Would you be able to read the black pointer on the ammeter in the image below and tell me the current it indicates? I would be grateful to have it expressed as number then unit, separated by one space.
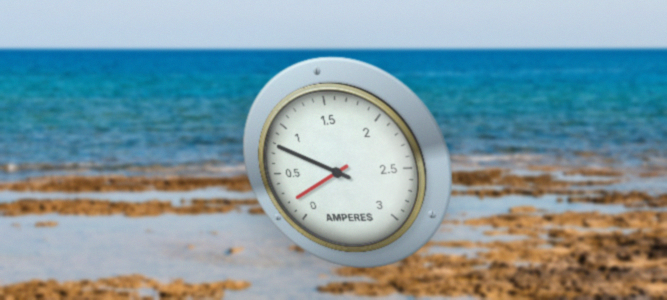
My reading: 0.8 A
